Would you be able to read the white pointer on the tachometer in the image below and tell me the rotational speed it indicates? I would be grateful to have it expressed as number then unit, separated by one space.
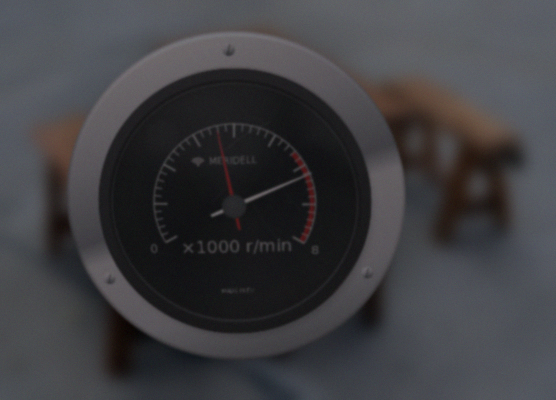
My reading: 6200 rpm
